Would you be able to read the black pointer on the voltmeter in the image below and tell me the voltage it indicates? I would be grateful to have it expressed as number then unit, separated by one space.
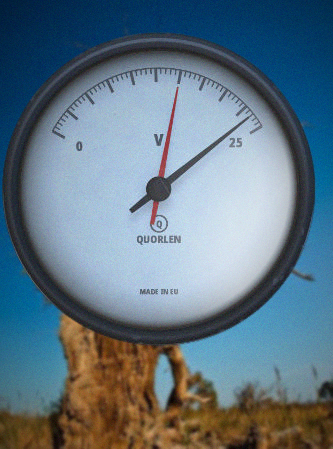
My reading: 23.5 V
